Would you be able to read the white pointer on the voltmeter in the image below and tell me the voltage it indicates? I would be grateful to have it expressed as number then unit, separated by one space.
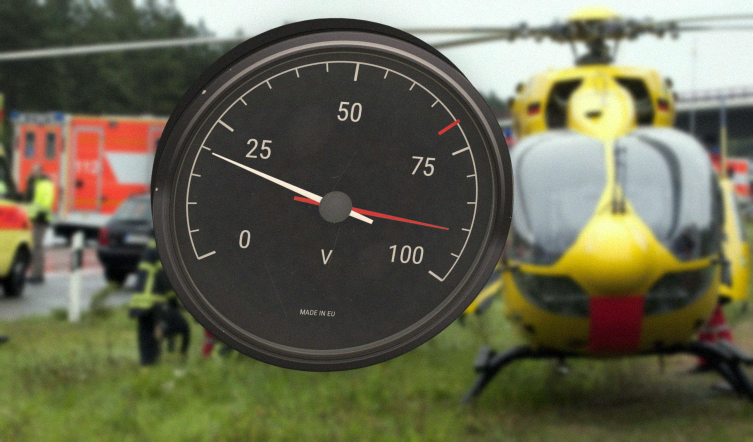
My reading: 20 V
